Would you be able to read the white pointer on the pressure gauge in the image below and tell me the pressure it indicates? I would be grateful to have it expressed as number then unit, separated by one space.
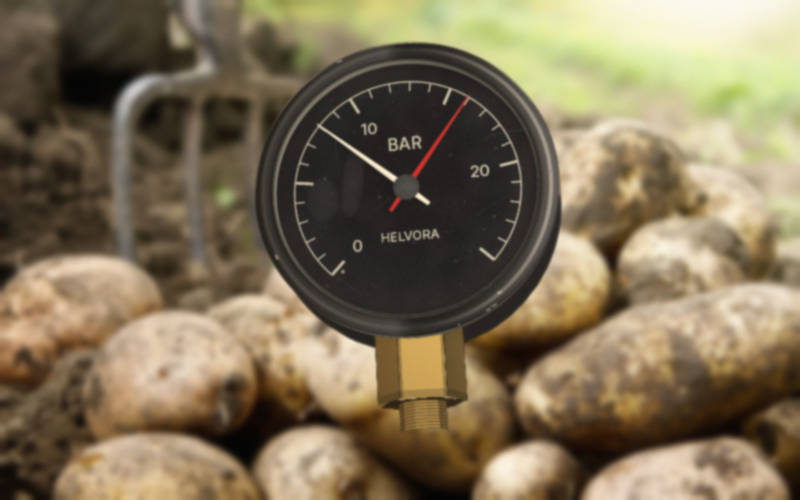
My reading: 8 bar
